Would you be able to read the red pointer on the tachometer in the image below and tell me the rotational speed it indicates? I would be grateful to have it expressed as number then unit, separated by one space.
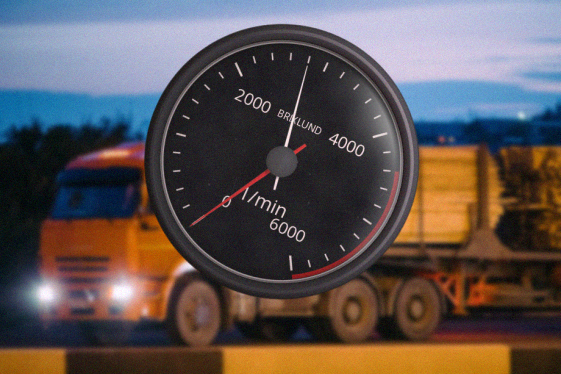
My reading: 0 rpm
